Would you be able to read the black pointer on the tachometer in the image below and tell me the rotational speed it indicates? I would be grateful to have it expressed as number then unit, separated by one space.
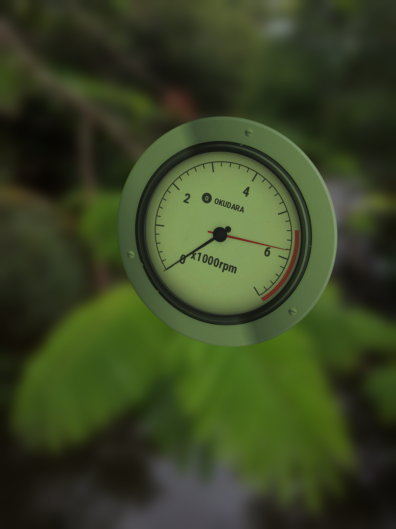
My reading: 0 rpm
